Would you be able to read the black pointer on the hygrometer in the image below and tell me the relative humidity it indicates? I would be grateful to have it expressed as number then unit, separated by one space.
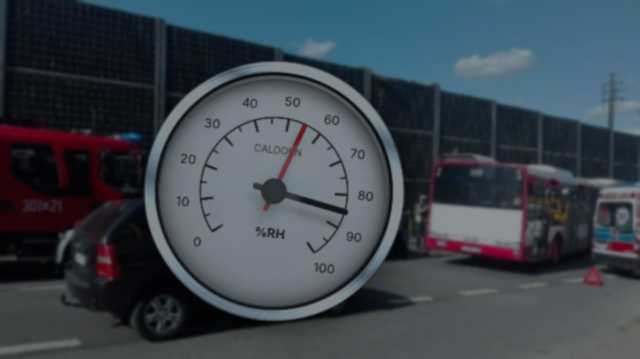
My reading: 85 %
